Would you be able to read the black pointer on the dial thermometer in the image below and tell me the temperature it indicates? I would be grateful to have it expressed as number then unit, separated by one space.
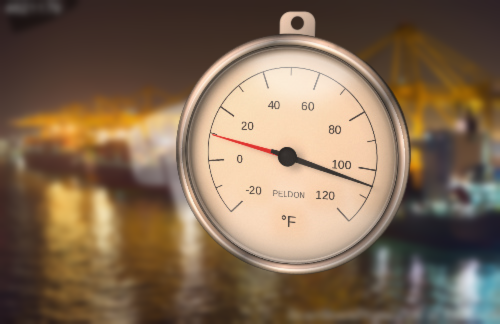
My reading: 105 °F
